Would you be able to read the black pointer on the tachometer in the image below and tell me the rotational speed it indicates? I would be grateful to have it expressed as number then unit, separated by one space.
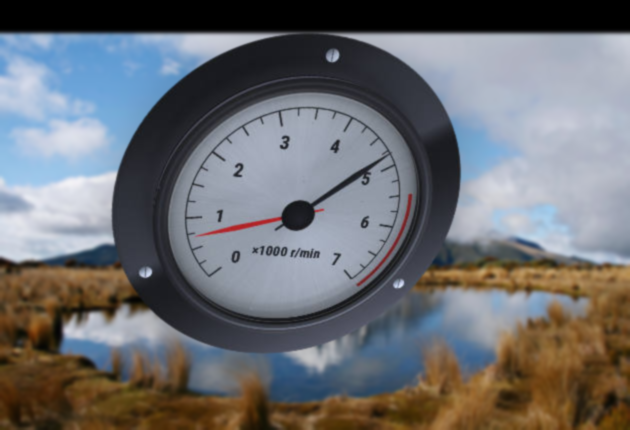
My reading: 4750 rpm
